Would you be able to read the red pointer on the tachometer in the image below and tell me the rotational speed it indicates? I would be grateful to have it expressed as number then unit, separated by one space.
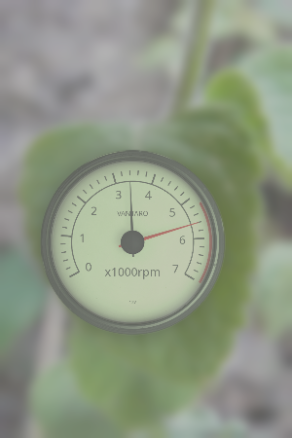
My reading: 5600 rpm
